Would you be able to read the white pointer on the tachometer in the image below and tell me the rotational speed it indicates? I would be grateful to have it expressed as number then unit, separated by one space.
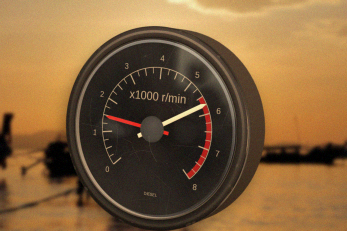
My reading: 5750 rpm
